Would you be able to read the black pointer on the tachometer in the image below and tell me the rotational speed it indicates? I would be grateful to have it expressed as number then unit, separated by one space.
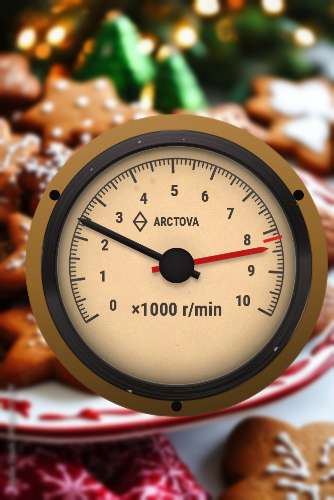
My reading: 2400 rpm
